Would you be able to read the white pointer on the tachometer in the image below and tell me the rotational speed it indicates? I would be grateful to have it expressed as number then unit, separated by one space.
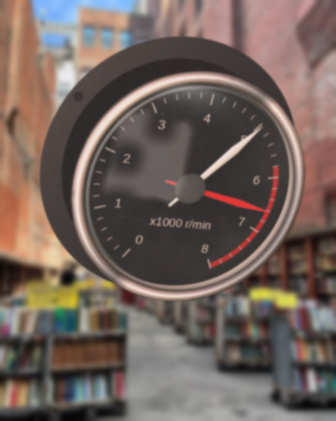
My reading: 5000 rpm
